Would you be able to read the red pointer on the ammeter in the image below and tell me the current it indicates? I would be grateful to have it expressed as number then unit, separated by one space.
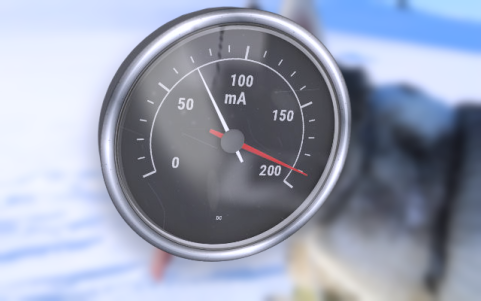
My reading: 190 mA
